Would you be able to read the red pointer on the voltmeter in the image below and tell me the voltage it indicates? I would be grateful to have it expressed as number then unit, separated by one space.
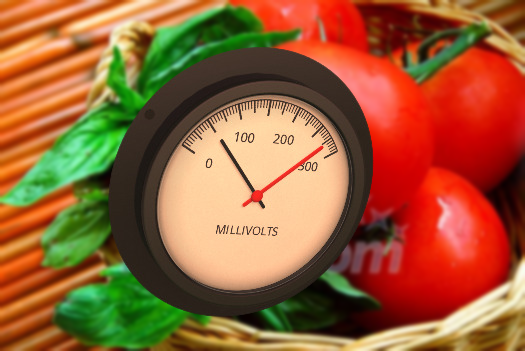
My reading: 275 mV
